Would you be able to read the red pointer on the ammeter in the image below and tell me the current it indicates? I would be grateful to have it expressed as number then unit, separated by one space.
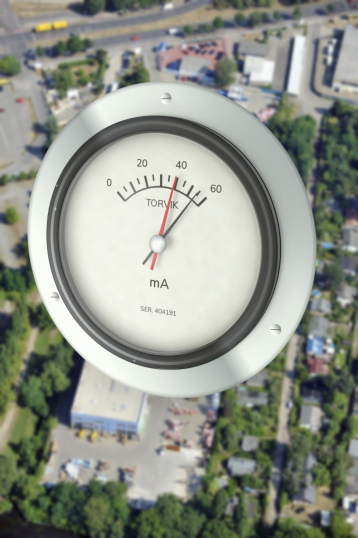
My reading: 40 mA
